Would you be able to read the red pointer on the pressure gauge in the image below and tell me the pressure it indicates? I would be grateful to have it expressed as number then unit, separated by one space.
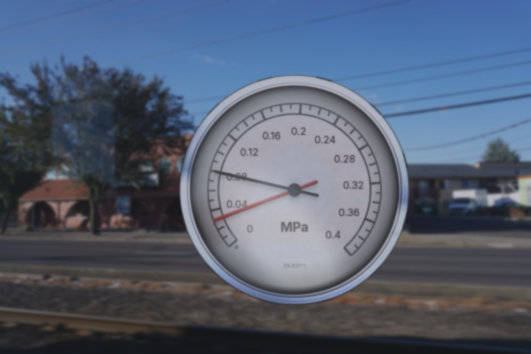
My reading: 0.03 MPa
